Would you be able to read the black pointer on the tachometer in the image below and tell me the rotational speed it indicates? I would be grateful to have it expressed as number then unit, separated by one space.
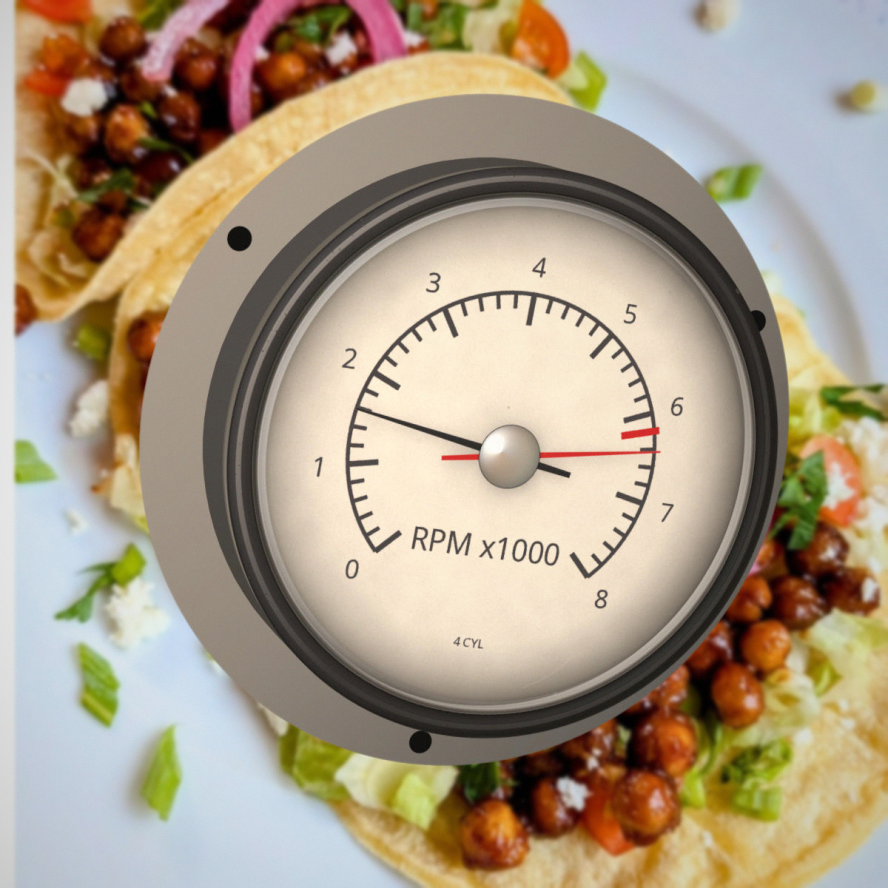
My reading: 1600 rpm
